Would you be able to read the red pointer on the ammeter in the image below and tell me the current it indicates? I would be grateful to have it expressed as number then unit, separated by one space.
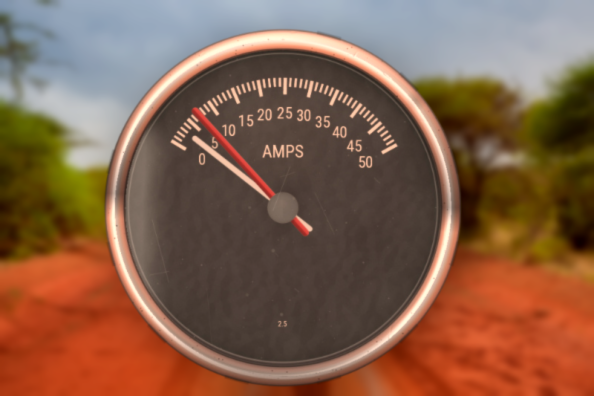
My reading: 7 A
